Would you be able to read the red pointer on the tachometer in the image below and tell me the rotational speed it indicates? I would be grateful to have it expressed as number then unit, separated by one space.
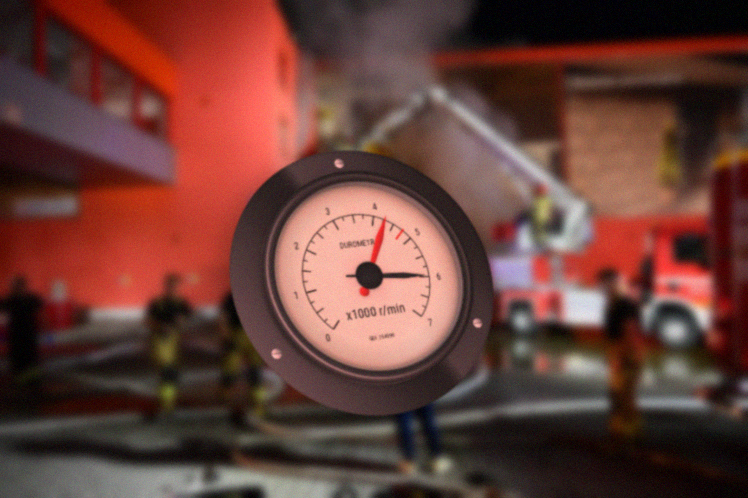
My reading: 4250 rpm
